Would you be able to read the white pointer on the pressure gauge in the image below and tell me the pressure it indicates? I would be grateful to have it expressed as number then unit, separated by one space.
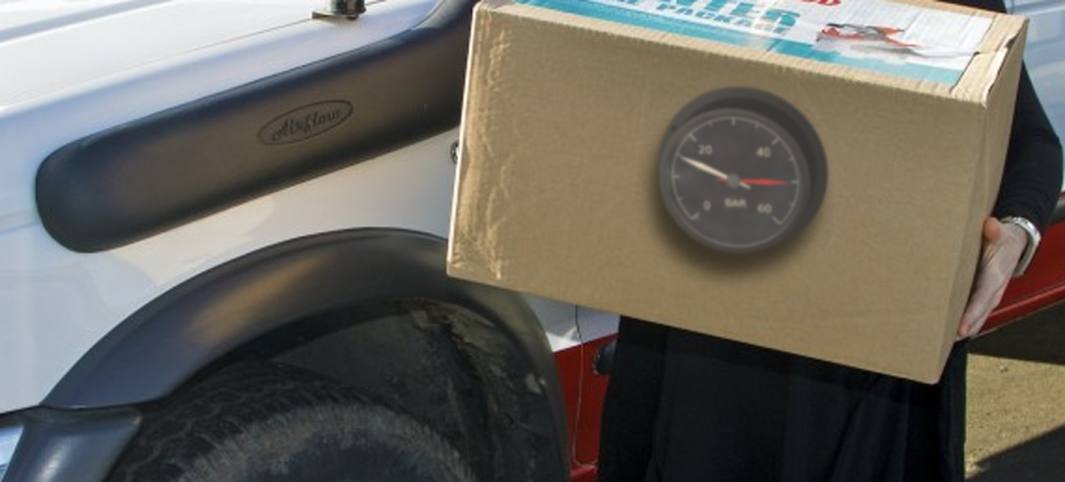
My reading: 15 bar
